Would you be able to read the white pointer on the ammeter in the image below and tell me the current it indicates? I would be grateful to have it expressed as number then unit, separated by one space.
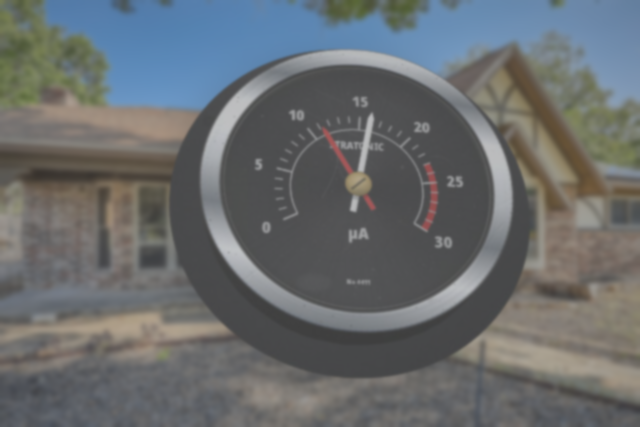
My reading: 16 µA
